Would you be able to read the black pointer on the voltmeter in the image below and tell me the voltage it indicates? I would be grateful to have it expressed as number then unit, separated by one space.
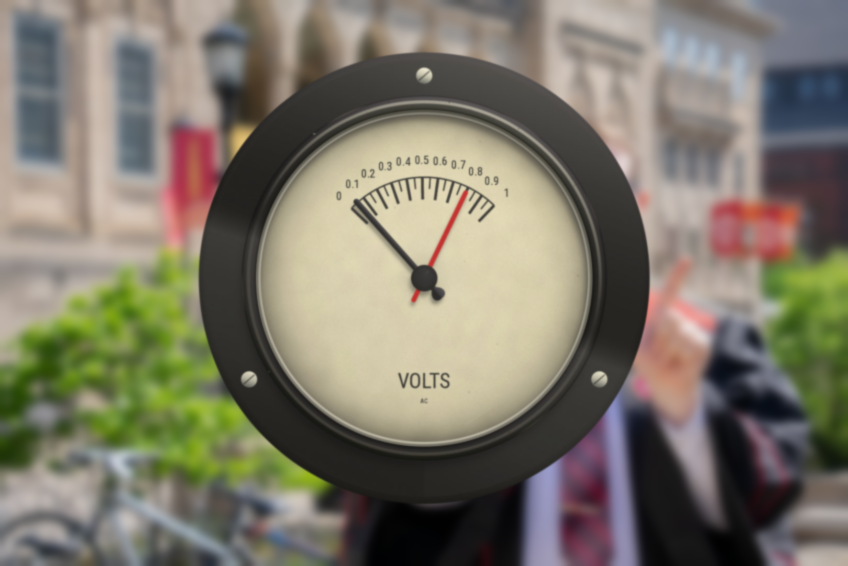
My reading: 0.05 V
